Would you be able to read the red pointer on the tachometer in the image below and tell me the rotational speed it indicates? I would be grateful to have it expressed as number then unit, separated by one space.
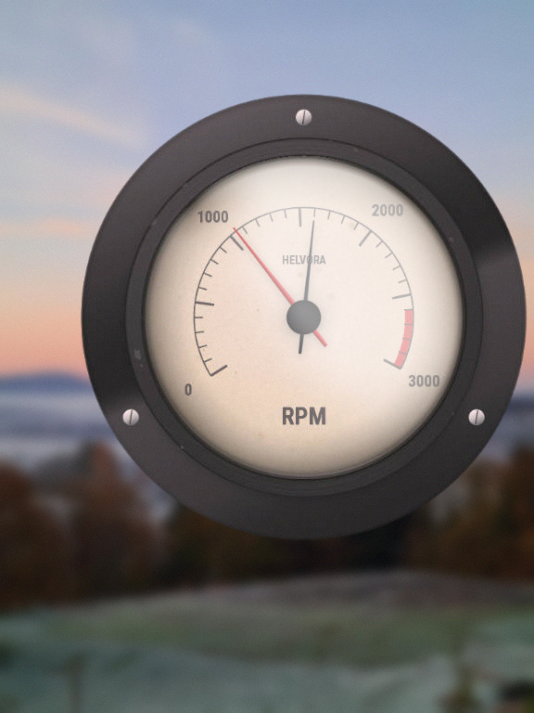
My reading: 1050 rpm
